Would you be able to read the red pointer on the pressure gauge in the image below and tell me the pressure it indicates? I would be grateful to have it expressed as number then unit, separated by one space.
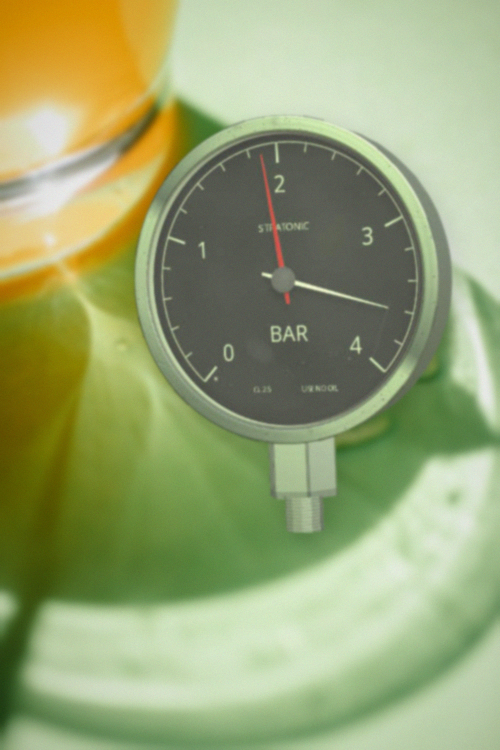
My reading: 1.9 bar
